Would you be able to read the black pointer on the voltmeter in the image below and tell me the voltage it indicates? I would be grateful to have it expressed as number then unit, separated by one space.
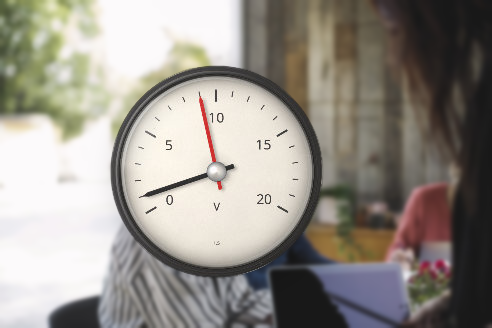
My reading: 1 V
